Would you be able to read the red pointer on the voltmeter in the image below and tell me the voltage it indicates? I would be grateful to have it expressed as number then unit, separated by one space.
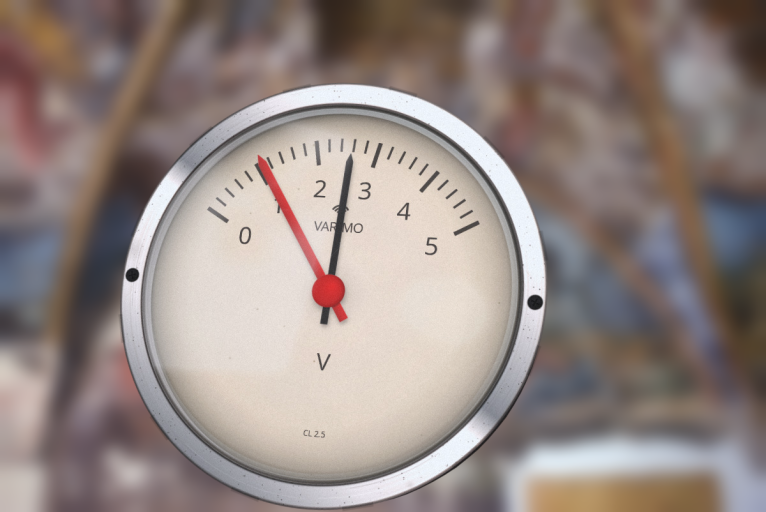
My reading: 1.1 V
